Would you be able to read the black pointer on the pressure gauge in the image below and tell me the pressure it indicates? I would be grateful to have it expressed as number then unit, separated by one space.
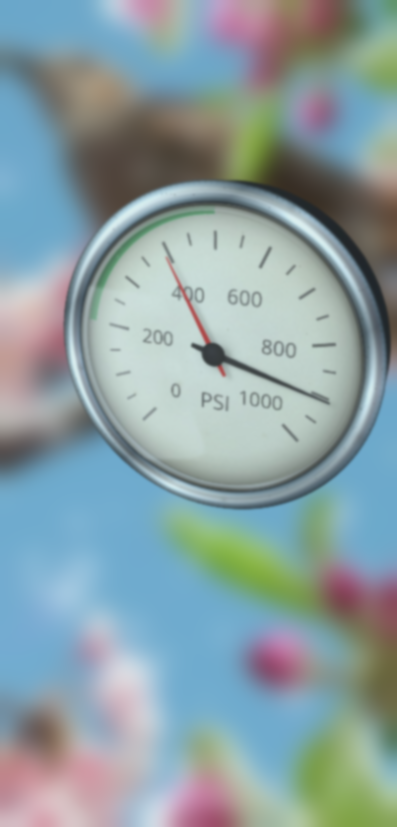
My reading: 900 psi
